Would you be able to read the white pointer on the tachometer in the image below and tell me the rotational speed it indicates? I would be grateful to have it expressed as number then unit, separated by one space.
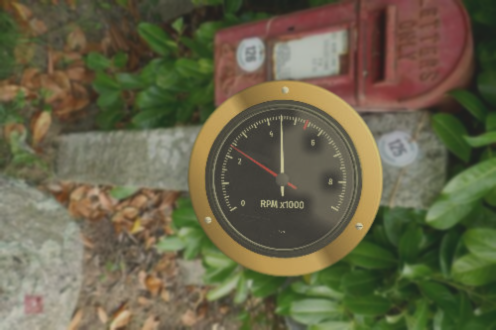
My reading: 4500 rpm
